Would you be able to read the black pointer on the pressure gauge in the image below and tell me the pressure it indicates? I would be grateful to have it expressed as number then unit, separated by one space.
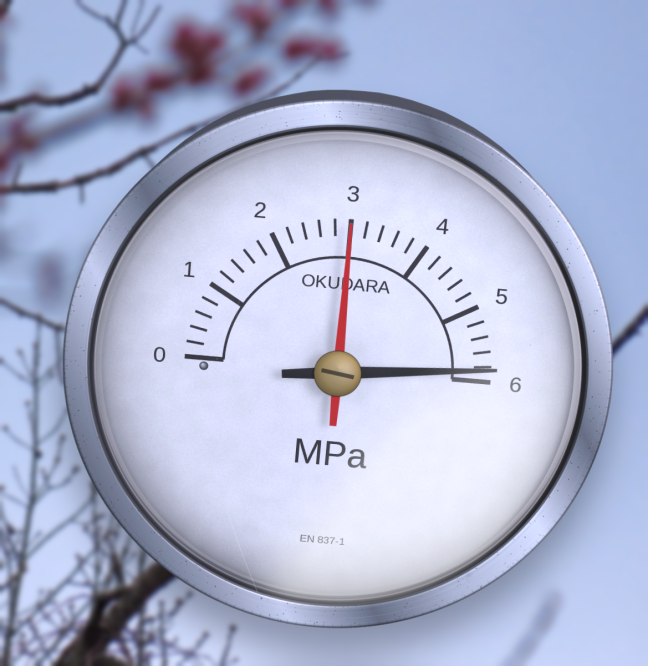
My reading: 5.8 MPa
